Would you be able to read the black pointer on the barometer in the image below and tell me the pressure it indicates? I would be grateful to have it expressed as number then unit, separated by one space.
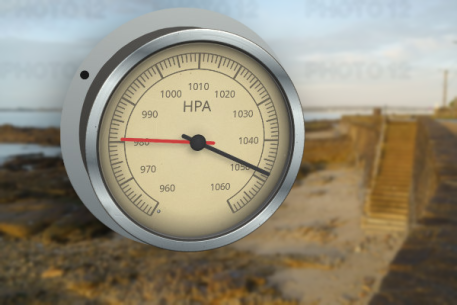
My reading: 1048 hPa
